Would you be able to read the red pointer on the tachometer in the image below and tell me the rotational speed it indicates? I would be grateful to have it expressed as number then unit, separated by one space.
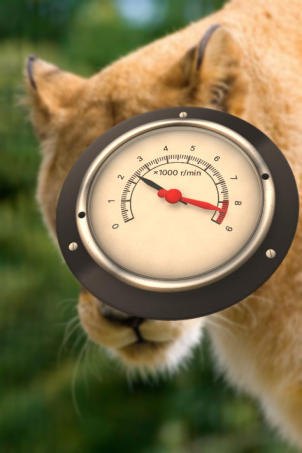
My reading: 8500 rpm
